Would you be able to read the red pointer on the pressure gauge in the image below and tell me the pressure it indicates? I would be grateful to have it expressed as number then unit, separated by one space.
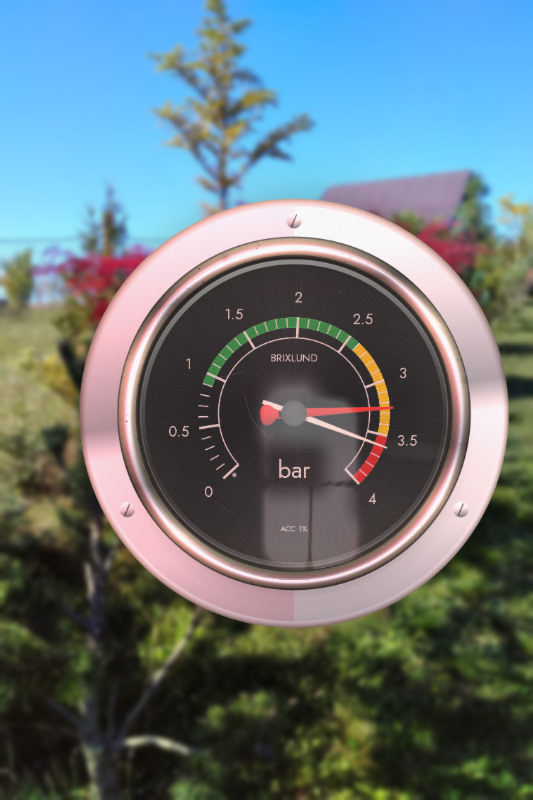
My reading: 3.25 bar
